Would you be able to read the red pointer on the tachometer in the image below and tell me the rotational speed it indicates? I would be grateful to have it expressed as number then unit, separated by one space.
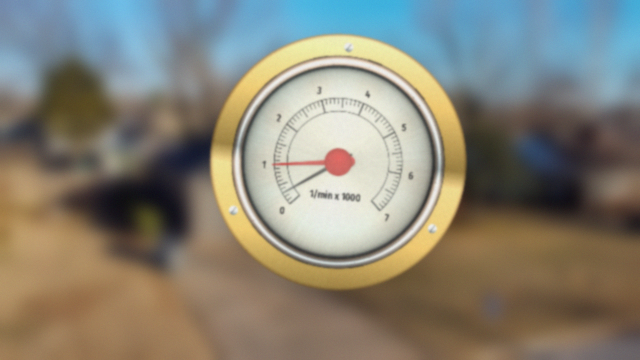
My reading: 1000 rpm
